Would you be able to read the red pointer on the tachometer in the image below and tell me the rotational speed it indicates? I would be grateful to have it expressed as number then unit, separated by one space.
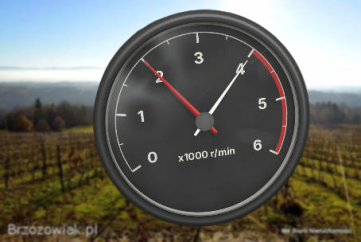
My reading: 2000 rpm
